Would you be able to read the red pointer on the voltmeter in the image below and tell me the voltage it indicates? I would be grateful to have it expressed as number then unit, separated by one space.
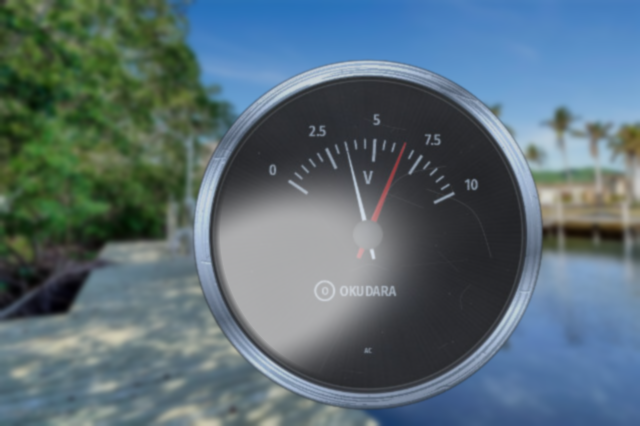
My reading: 6.5 V
